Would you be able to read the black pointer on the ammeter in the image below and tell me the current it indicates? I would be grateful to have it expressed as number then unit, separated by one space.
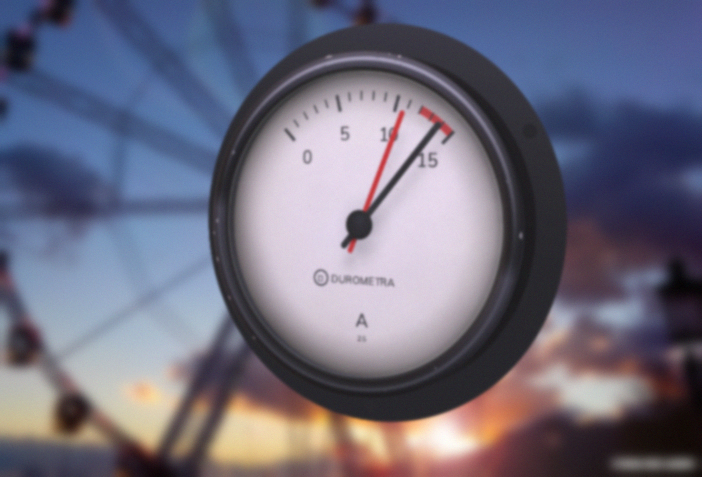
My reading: 14 A
